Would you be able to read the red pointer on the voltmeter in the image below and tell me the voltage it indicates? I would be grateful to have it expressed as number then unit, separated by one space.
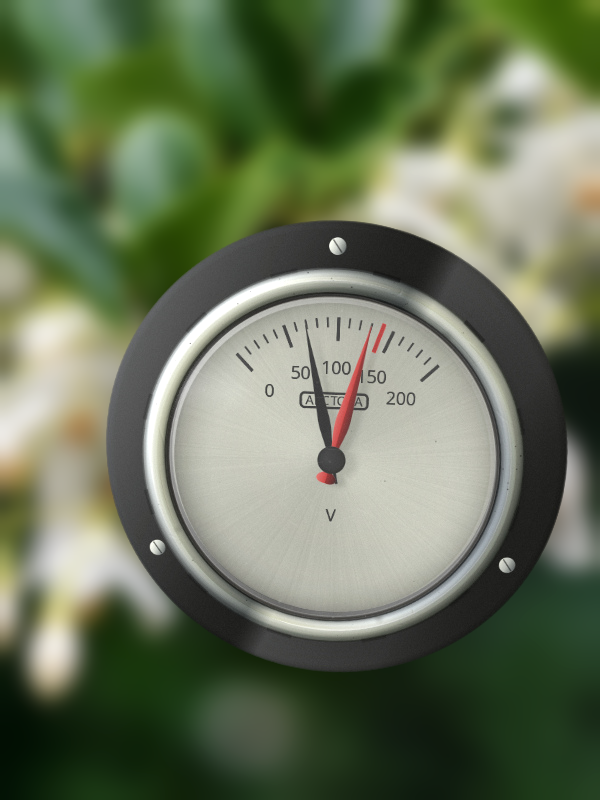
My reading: 130 V
